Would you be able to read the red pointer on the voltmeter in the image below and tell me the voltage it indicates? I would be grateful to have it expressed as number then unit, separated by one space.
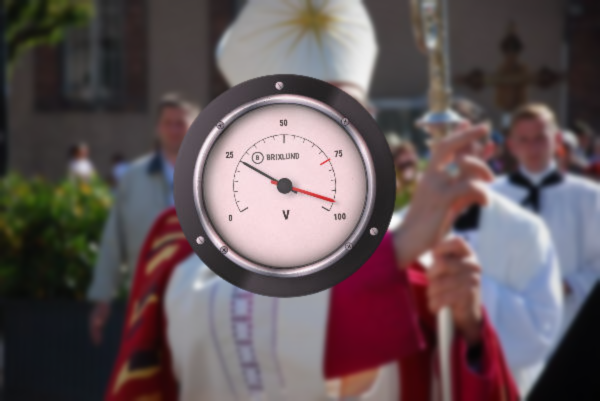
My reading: 95 V
